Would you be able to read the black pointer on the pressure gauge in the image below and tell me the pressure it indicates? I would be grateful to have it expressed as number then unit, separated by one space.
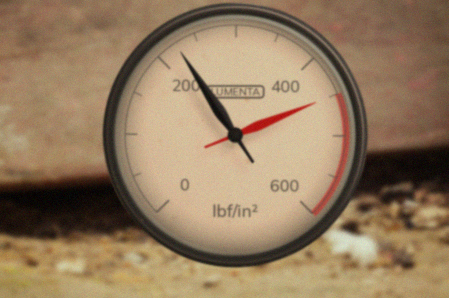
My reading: 225 psi
